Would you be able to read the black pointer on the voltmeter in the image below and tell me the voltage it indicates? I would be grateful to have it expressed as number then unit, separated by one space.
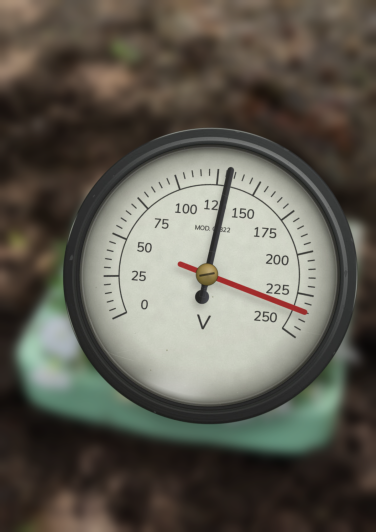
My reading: 132.5 V
